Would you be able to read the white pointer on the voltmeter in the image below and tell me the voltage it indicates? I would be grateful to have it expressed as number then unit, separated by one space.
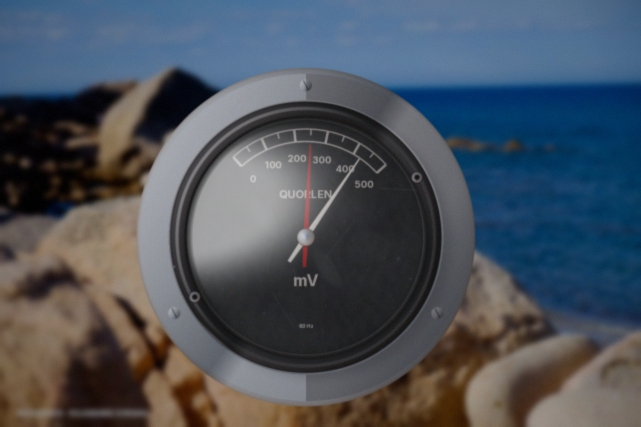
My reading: 425 mV
